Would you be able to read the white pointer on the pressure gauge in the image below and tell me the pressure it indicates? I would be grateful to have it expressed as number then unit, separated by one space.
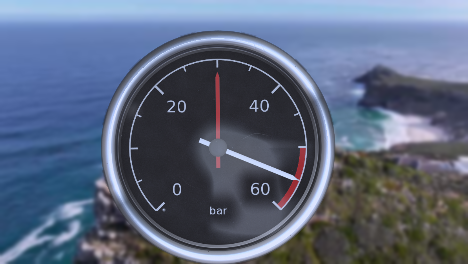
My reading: 55 bar
